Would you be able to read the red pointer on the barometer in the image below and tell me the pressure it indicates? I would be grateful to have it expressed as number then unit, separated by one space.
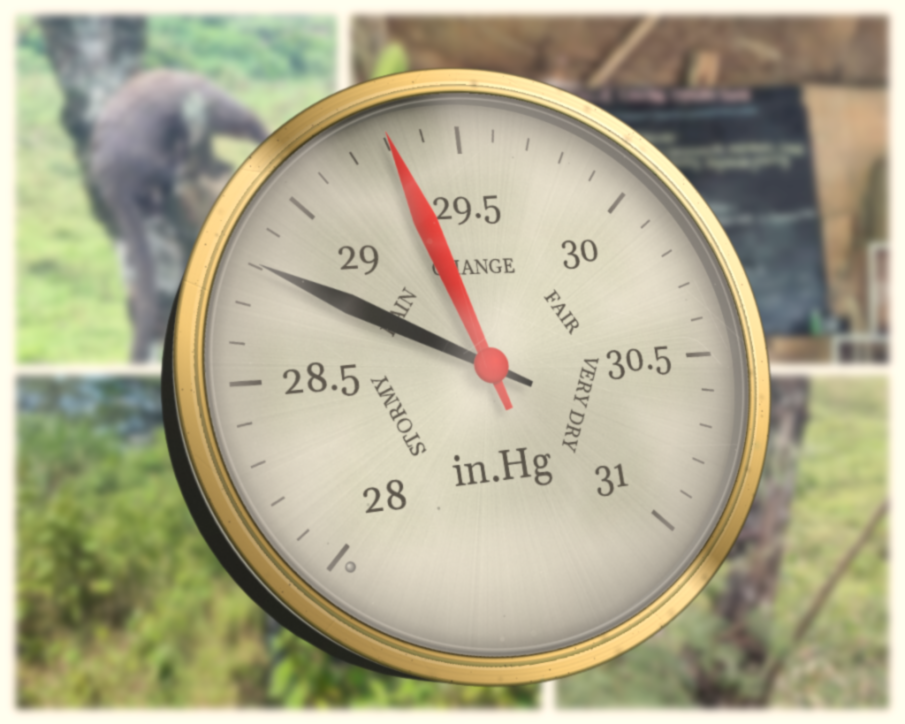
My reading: 29.3 inHg
